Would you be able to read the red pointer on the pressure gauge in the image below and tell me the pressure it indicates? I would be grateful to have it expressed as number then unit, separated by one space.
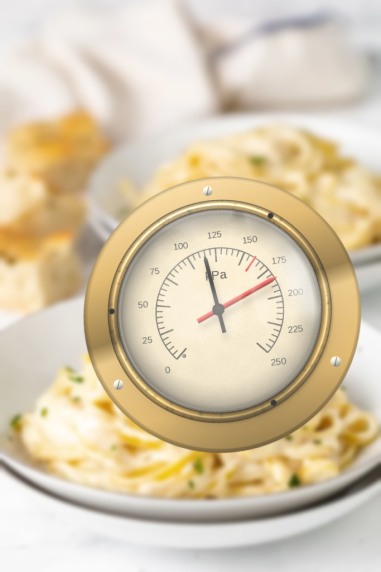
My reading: 185 kPa
